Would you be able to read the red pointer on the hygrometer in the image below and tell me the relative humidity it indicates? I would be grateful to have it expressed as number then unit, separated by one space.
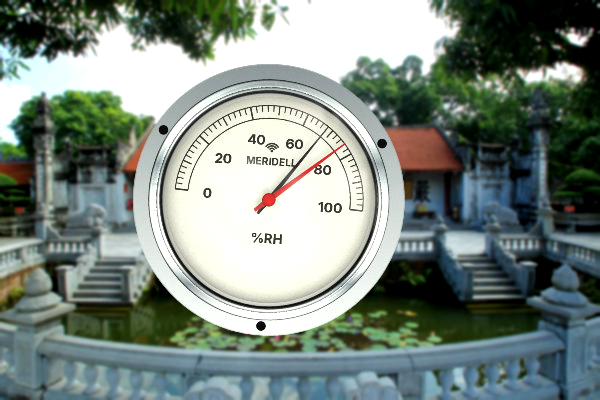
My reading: 76 %
